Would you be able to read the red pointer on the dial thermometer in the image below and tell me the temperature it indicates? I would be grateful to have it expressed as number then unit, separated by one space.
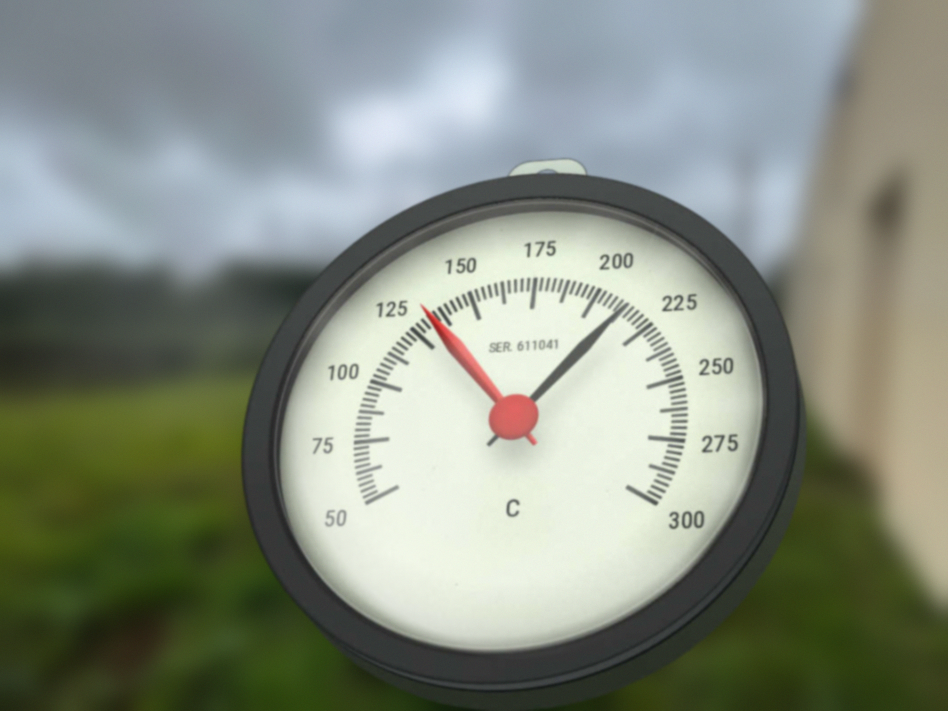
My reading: 132.5 °C
